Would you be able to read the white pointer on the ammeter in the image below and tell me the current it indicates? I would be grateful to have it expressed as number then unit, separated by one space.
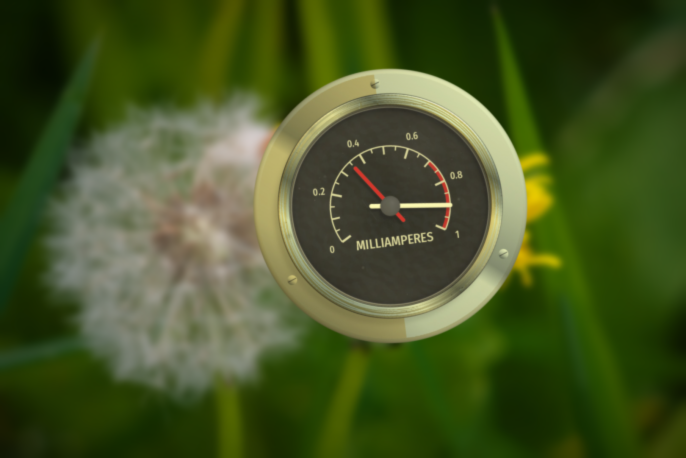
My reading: 0.9 mA
